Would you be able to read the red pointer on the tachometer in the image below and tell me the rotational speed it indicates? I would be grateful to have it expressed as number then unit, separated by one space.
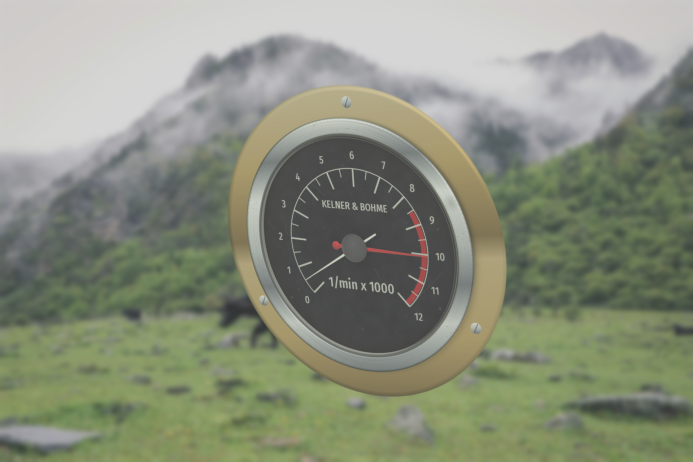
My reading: 10000 rpm
